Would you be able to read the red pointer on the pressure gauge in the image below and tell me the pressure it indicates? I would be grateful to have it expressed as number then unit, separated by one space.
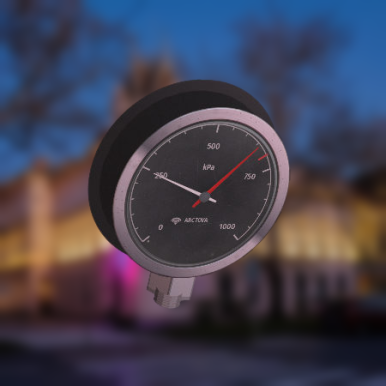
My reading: 650 kPa
